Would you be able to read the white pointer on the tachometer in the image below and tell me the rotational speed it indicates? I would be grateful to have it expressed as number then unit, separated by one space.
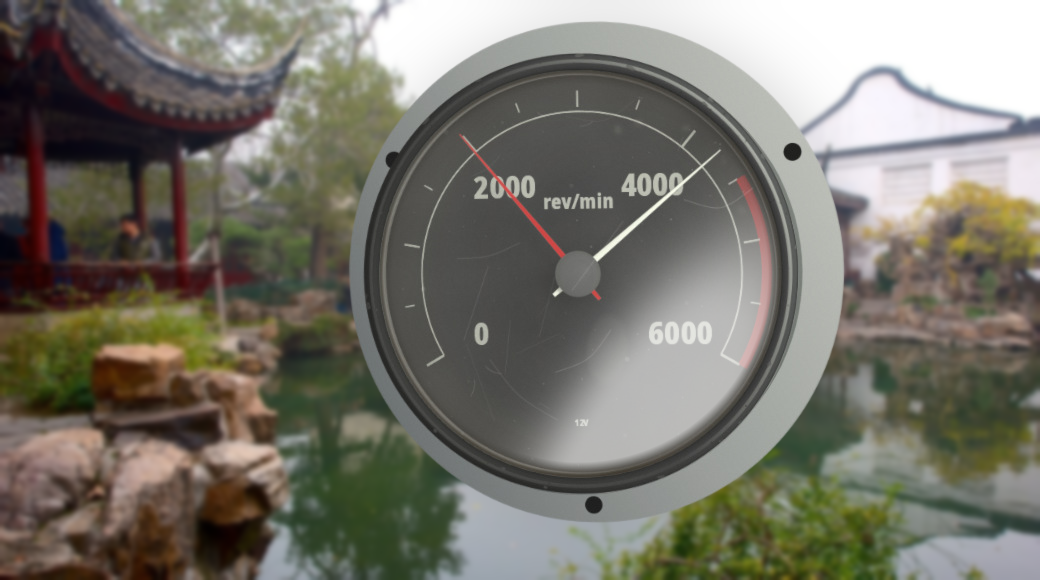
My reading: 4250 rpm
